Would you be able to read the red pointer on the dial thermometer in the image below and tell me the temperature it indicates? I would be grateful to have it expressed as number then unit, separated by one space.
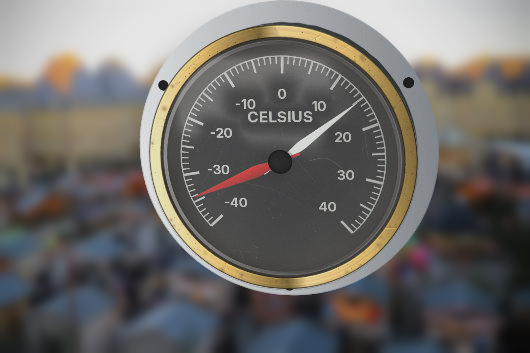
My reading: -34 °C
